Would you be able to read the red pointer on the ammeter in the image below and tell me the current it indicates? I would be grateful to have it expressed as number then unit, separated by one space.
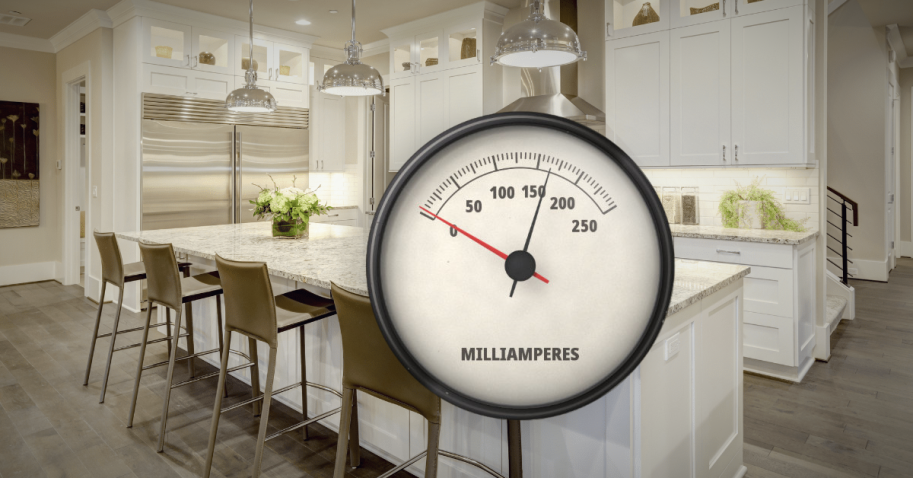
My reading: 5 mA
